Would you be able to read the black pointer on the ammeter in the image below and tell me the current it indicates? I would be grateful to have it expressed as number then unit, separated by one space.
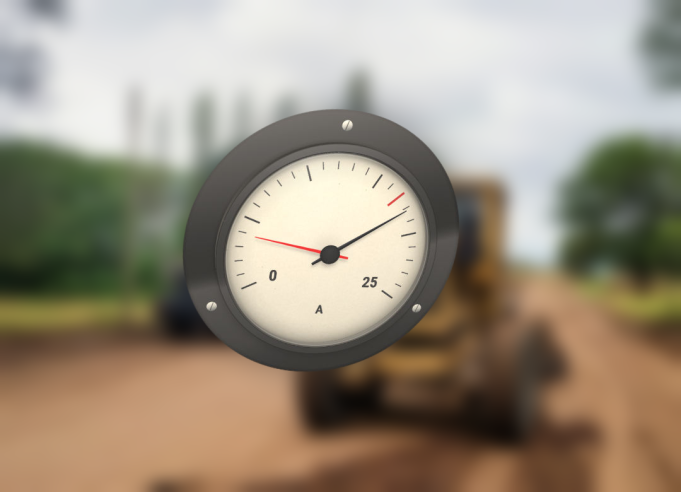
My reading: 18 A
